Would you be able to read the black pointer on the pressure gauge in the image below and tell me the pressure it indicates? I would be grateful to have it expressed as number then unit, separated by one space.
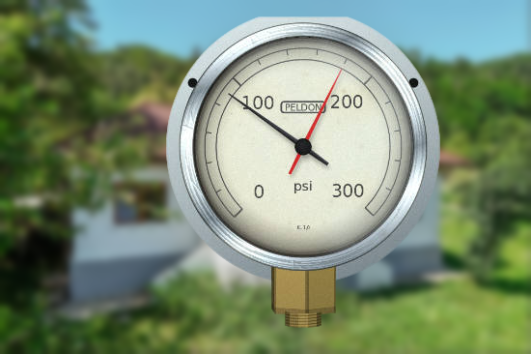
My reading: 90 psi
